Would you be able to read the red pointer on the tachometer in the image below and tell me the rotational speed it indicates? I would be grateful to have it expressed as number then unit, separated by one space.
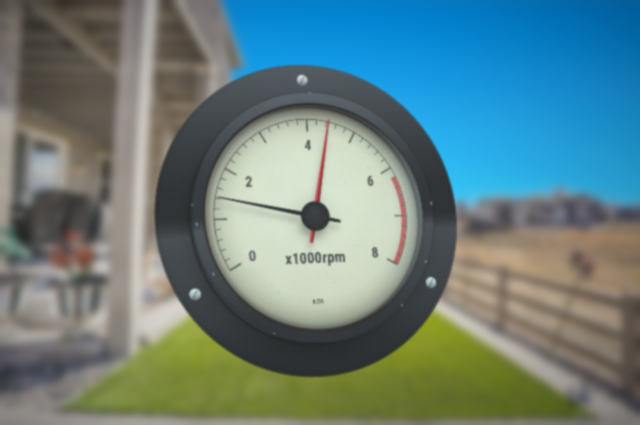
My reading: 4400 rpm
